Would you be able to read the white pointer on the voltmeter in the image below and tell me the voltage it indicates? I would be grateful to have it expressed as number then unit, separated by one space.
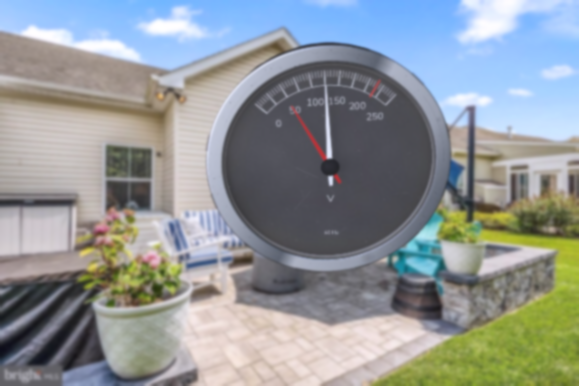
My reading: 125 V
